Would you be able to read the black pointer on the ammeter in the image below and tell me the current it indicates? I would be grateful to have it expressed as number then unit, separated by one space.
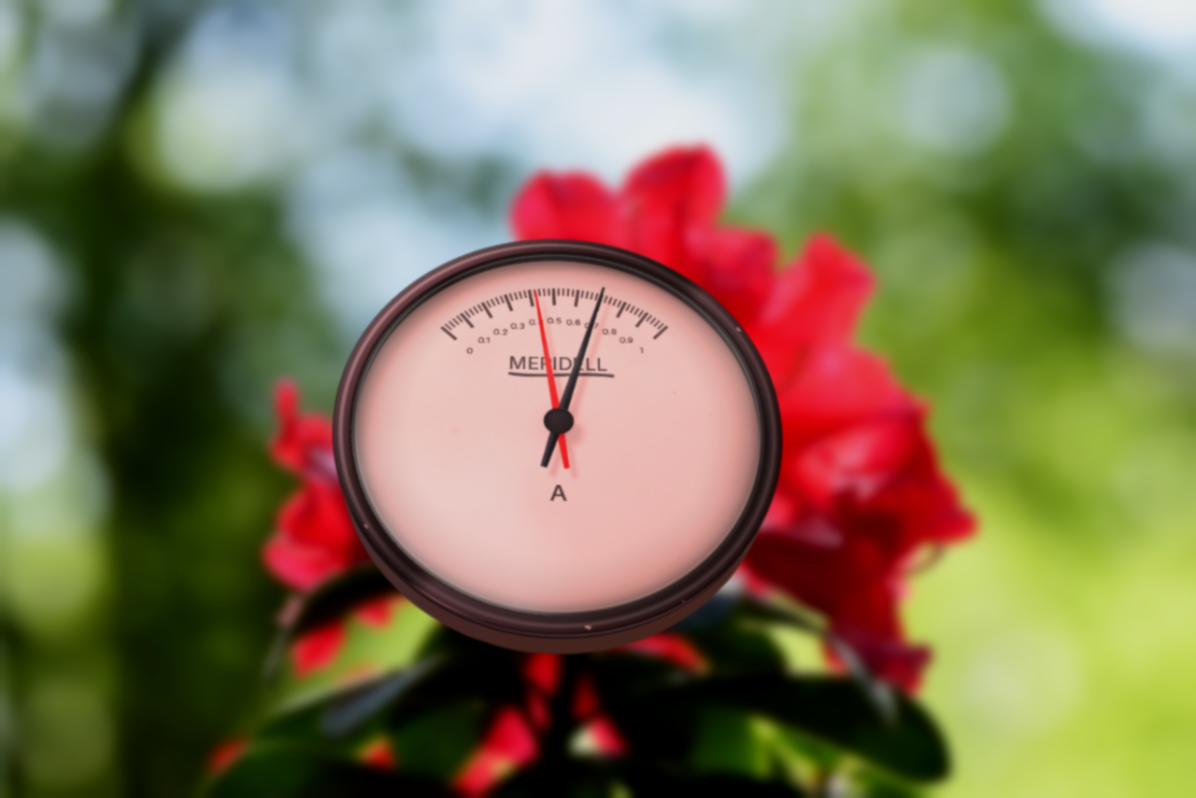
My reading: 0.7 A
